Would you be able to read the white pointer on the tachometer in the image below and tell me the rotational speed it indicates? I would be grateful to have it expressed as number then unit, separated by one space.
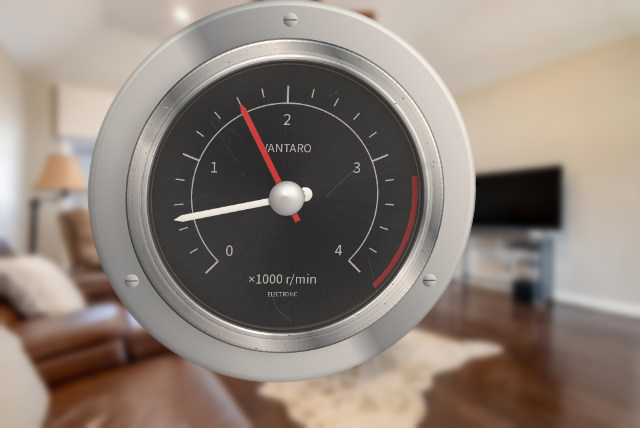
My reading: 500 rpm
